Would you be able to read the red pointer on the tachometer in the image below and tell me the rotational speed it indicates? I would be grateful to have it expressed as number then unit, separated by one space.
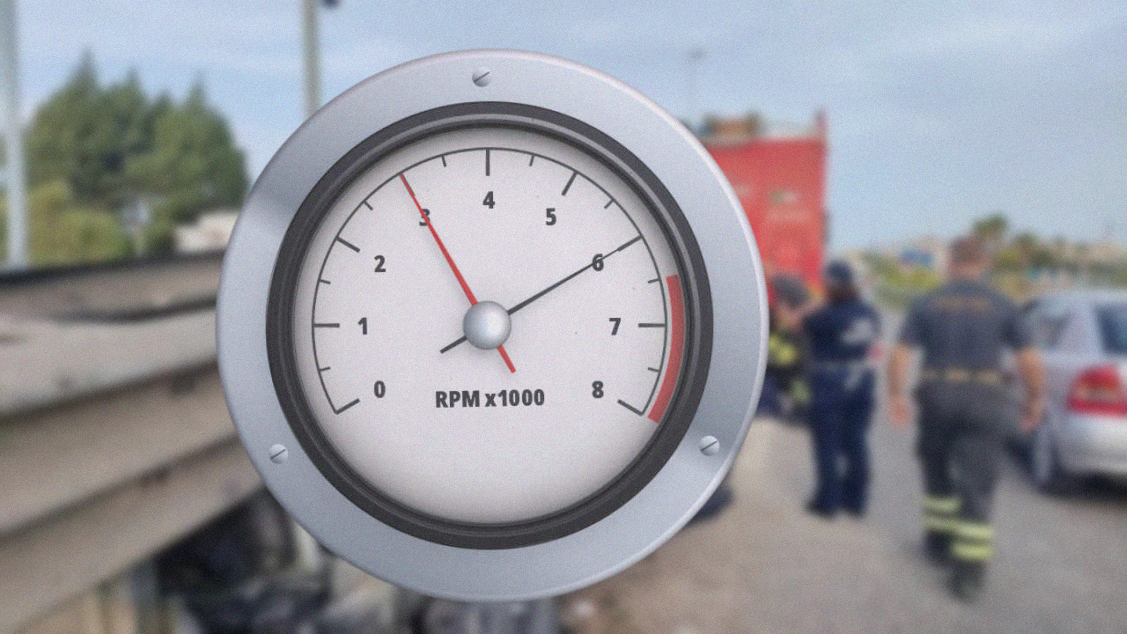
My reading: 3000 rpm
